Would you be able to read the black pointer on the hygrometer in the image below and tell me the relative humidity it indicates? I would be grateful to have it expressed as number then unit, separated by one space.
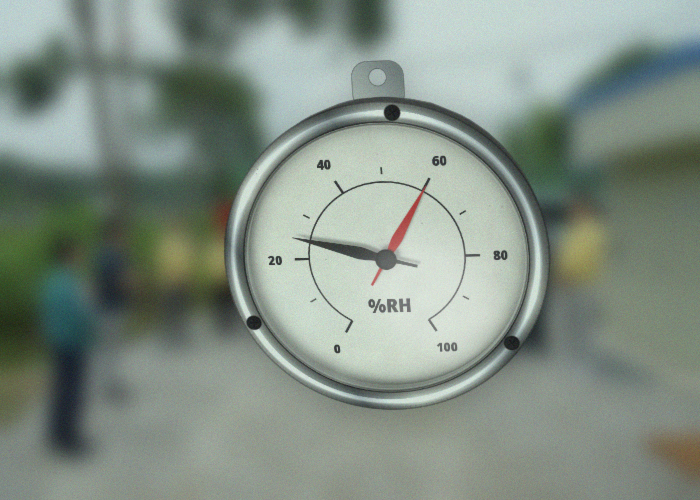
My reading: 25 %
